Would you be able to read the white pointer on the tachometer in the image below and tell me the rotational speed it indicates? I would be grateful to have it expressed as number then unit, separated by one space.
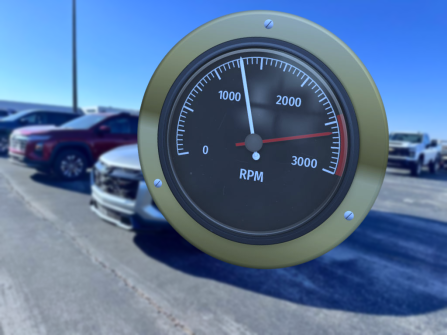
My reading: 1300 rpm
